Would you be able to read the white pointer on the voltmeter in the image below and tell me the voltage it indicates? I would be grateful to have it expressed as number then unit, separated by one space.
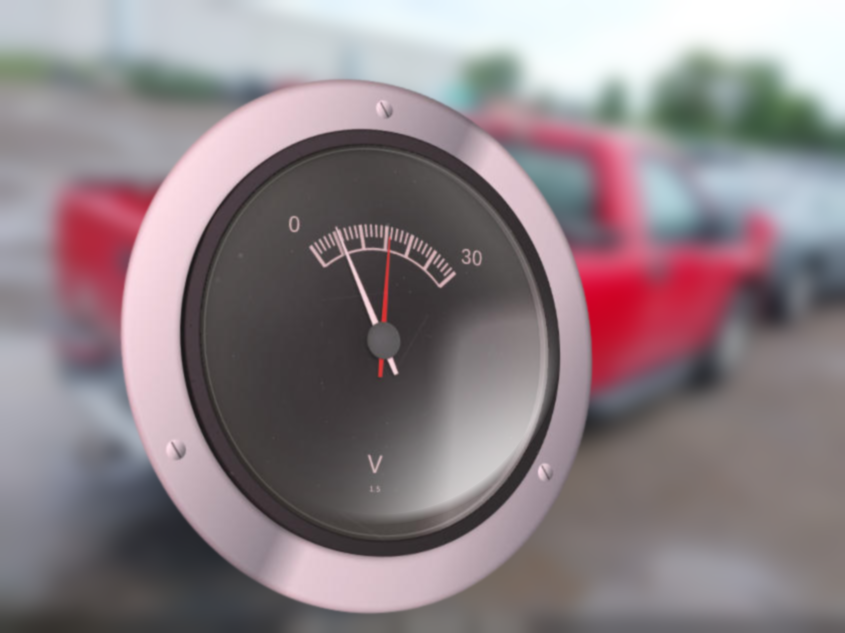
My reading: 5 V
